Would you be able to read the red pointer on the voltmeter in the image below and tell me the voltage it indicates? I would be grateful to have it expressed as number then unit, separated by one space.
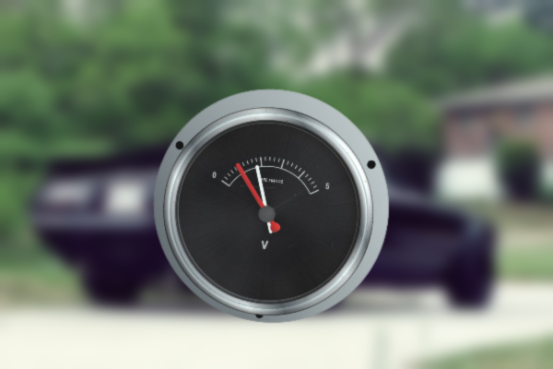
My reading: 1 V
